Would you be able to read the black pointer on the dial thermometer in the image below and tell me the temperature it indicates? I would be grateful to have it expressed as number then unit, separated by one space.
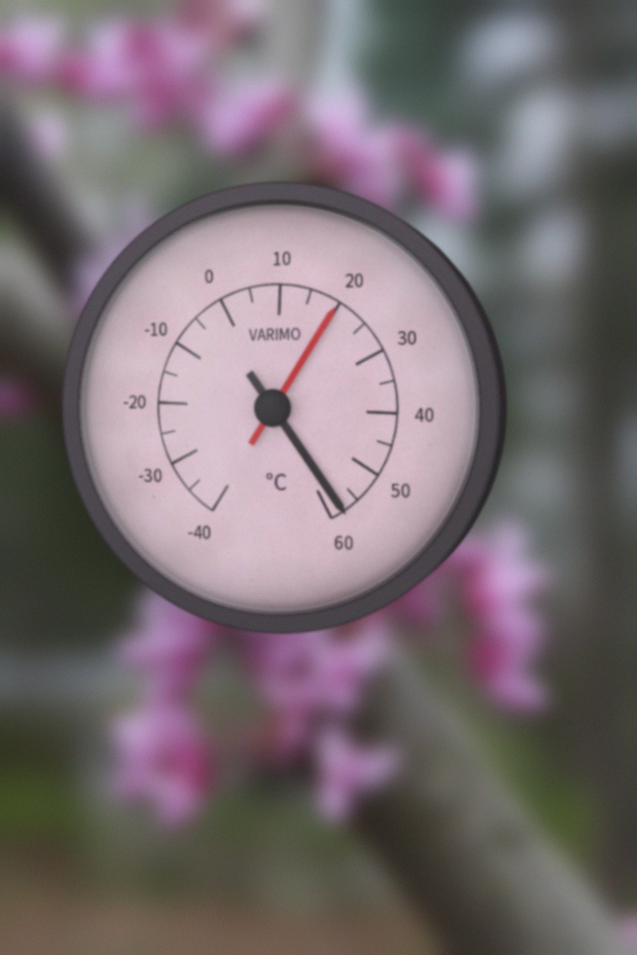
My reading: 57.5 °C
